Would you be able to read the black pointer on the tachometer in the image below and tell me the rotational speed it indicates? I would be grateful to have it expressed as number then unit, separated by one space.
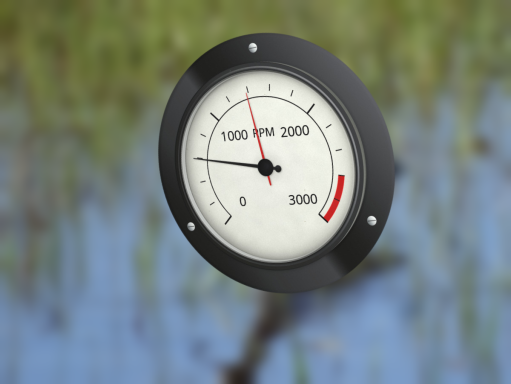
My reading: 600 rpm
